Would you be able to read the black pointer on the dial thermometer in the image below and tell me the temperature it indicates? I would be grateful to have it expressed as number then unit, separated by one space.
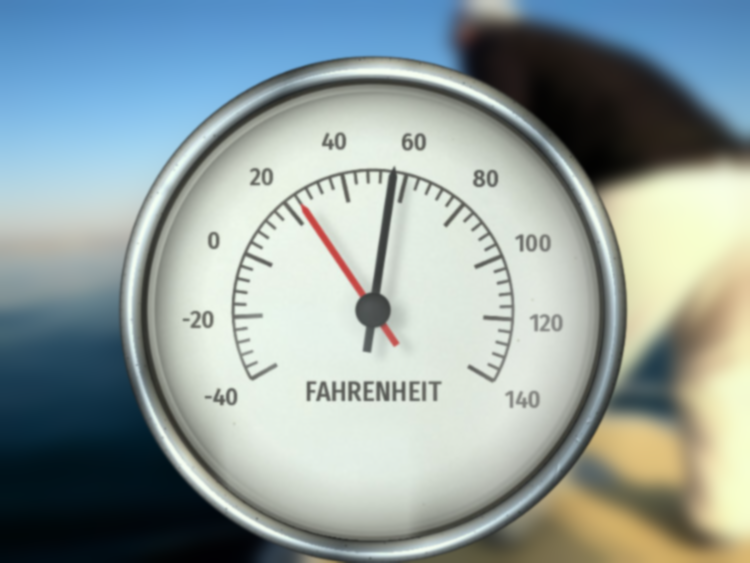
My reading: 56 °F
